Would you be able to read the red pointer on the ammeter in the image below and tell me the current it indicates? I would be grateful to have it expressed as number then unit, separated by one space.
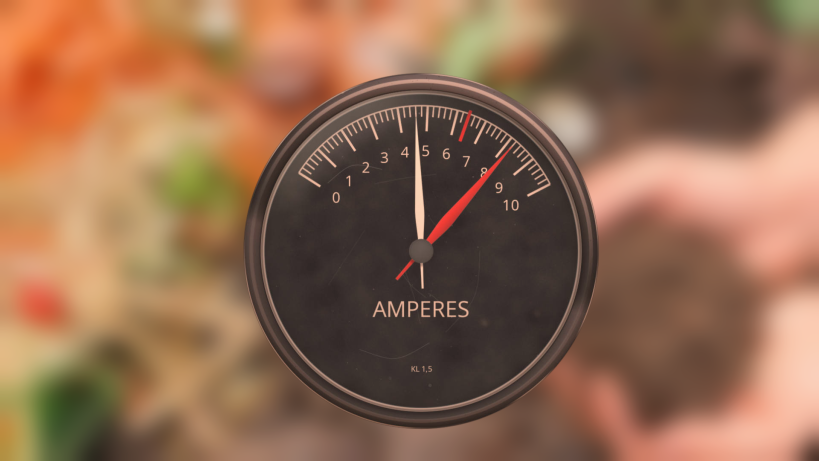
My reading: 8.2 A
